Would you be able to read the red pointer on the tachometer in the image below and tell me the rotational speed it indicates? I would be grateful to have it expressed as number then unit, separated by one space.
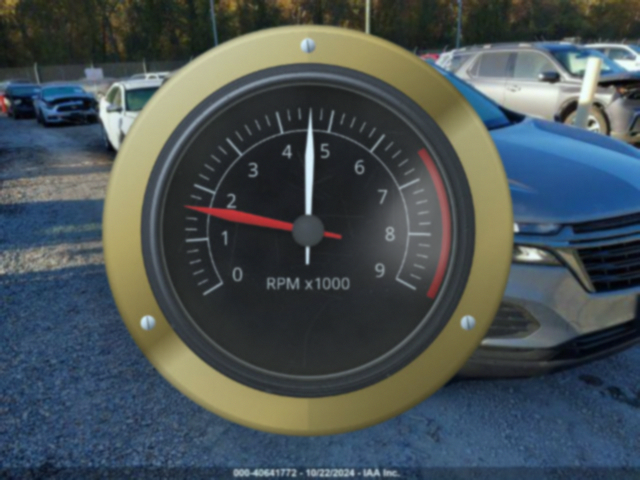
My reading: 1600 rpm
